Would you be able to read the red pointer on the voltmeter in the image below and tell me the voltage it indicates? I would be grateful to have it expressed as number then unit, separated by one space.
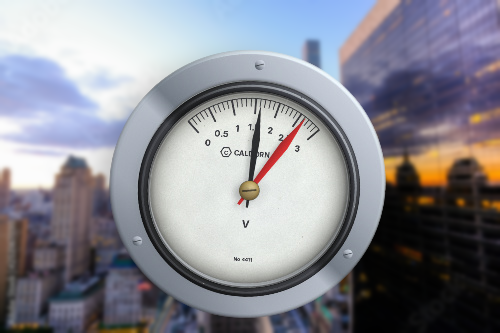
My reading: 2.6 V
